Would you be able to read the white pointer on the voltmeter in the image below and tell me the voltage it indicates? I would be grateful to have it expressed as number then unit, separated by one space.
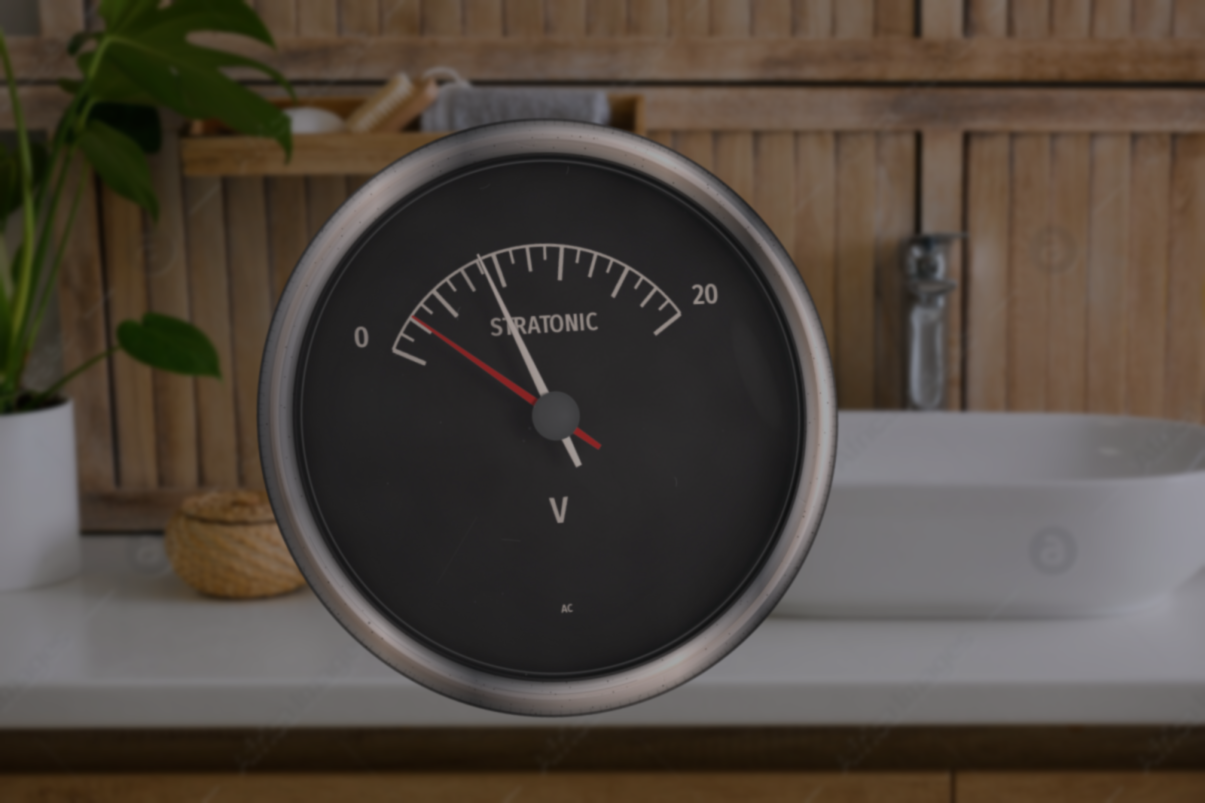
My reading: 7 V
